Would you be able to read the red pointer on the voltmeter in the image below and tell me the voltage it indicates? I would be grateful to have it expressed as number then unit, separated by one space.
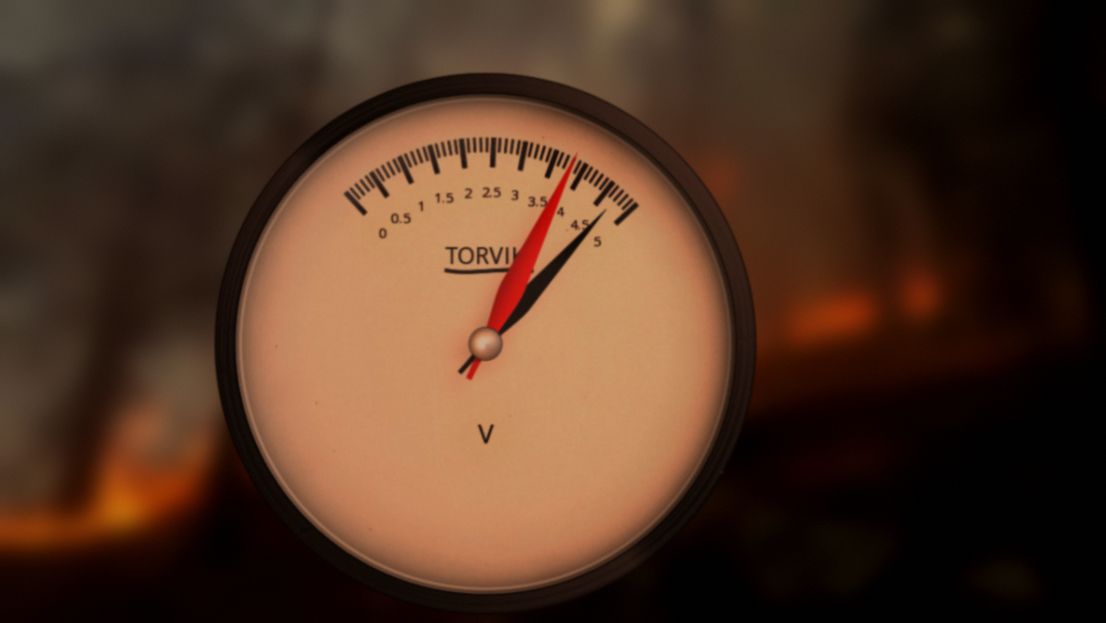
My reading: 3.8 V
